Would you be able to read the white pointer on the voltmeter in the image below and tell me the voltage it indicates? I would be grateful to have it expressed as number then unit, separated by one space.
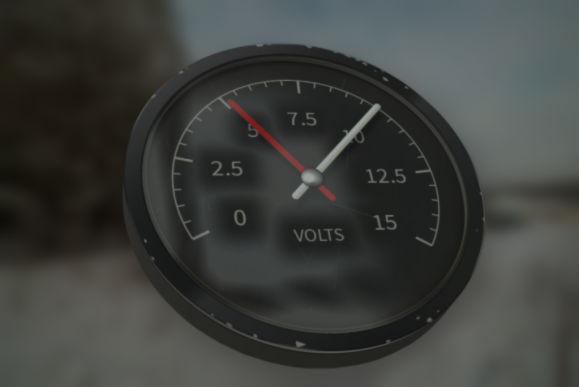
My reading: 10 V
